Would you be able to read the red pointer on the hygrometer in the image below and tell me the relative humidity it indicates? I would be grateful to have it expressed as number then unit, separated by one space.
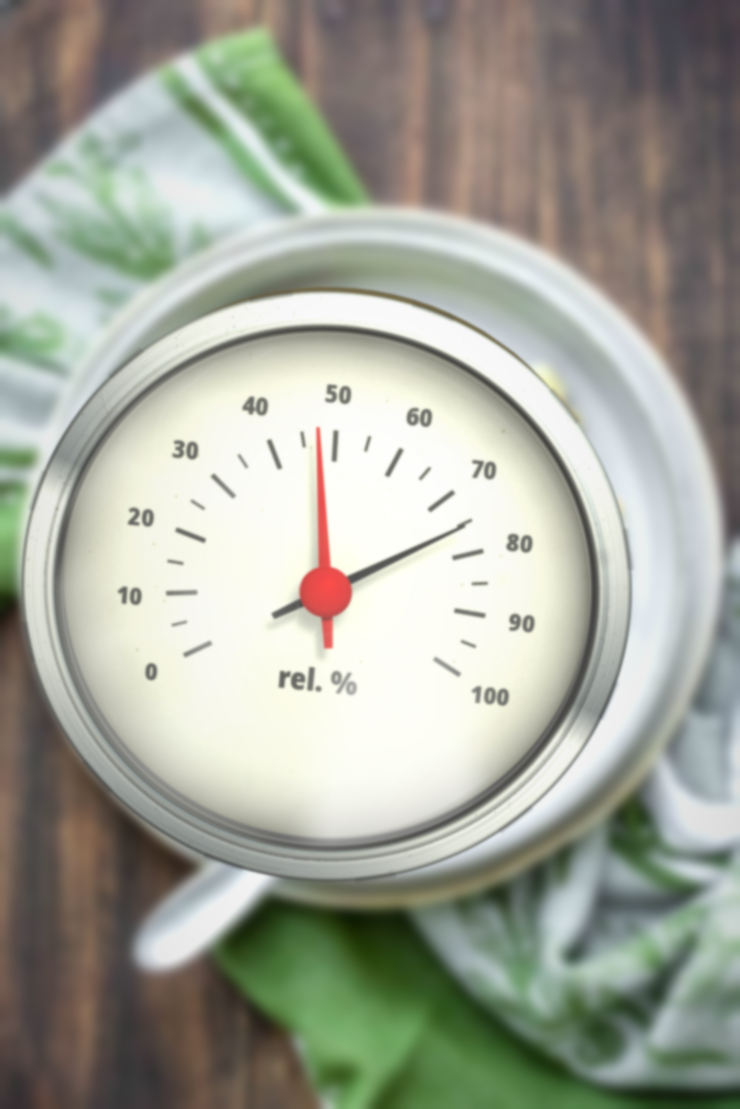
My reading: 47.5 %
